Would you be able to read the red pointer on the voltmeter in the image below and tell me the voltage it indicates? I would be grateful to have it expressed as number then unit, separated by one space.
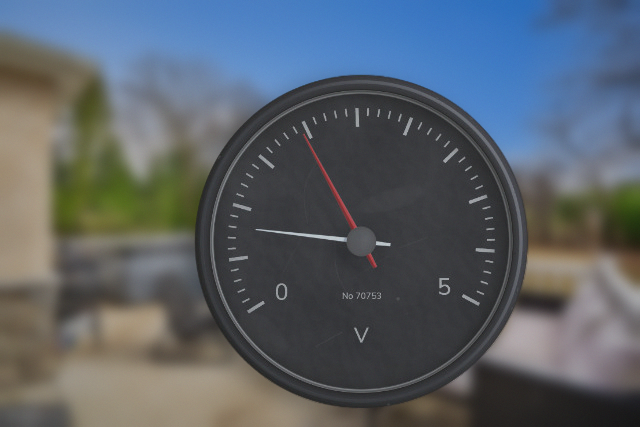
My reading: 1.95 V
